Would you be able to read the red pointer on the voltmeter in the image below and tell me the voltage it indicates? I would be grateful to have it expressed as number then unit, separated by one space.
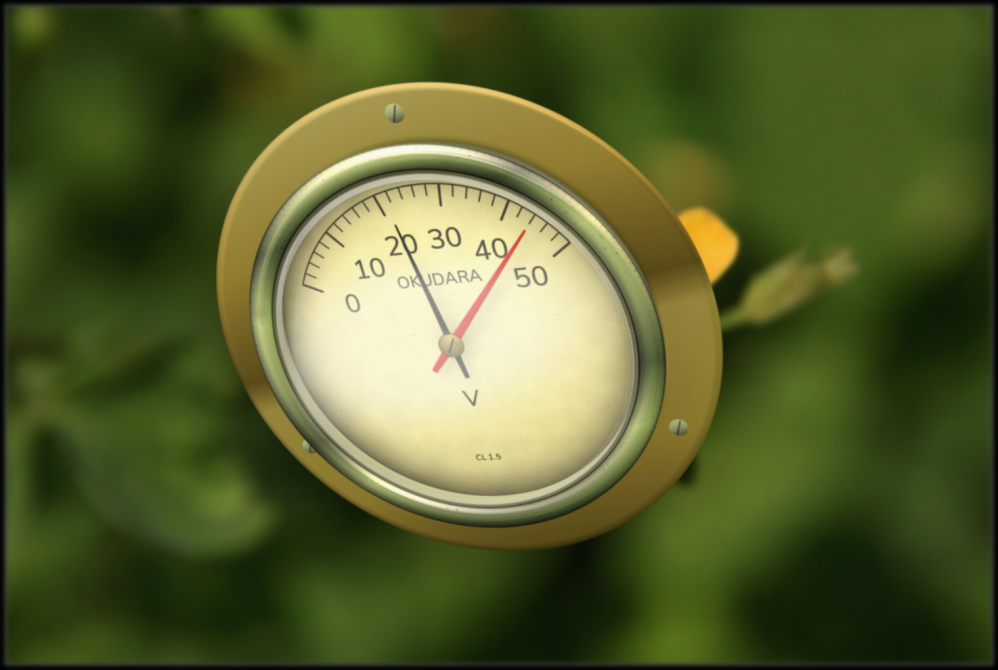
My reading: 44 V
